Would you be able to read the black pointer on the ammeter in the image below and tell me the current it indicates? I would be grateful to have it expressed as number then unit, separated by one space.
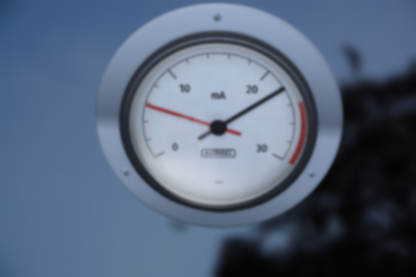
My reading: 22 mA
